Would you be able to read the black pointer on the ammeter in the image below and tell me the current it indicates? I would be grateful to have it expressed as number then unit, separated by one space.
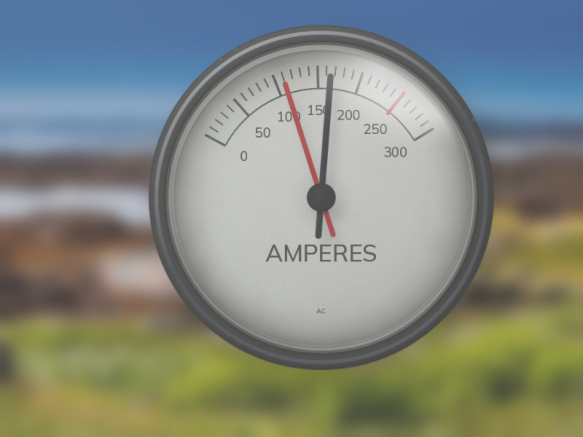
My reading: 165 A
